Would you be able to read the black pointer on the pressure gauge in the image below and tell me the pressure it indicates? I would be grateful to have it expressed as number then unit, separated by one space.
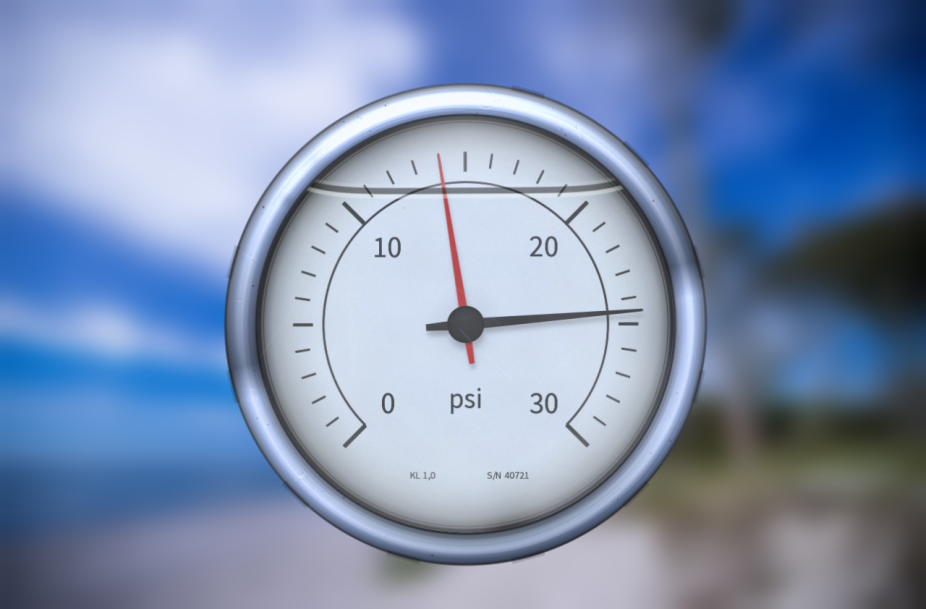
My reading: 24.5 psi
